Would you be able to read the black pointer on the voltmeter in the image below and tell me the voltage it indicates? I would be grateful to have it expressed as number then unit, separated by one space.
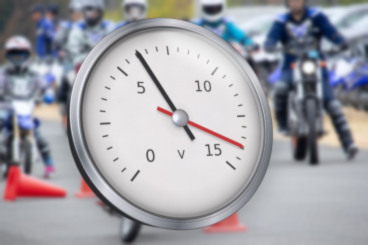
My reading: 6 V
